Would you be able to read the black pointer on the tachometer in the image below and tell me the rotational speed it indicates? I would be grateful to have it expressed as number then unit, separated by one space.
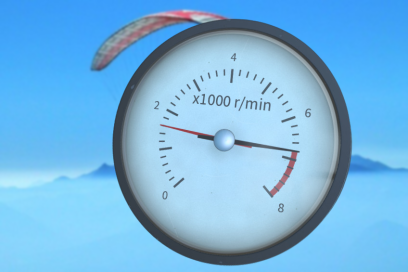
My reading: 6800 rpm
